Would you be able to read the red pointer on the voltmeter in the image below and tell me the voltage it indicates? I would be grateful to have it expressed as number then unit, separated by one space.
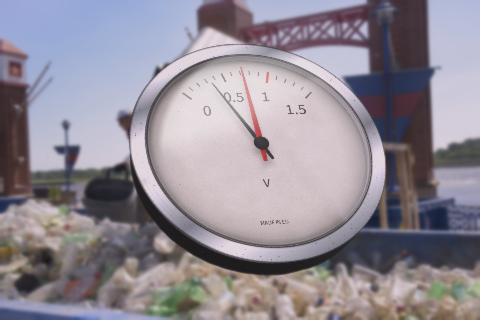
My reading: 0.7 V
